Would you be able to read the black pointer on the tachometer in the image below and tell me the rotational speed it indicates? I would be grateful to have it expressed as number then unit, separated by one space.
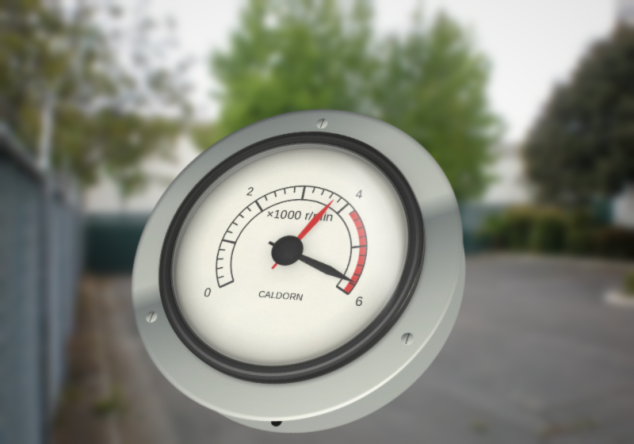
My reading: 5800 rpm
